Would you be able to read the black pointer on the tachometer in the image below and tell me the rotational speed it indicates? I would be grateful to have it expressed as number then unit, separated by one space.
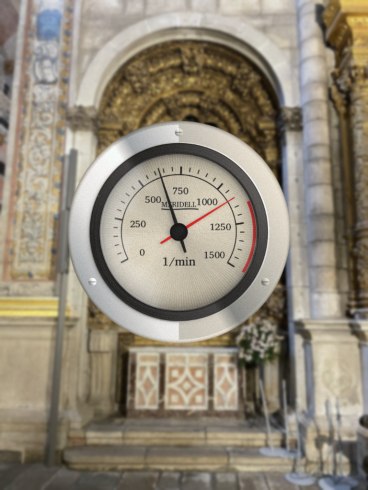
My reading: 625 rpm
